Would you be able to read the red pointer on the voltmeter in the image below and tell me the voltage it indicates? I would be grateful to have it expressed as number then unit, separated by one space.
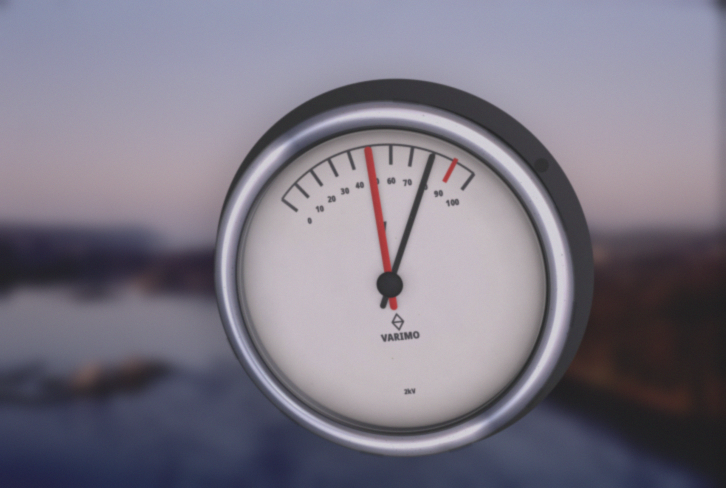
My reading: 50 V
